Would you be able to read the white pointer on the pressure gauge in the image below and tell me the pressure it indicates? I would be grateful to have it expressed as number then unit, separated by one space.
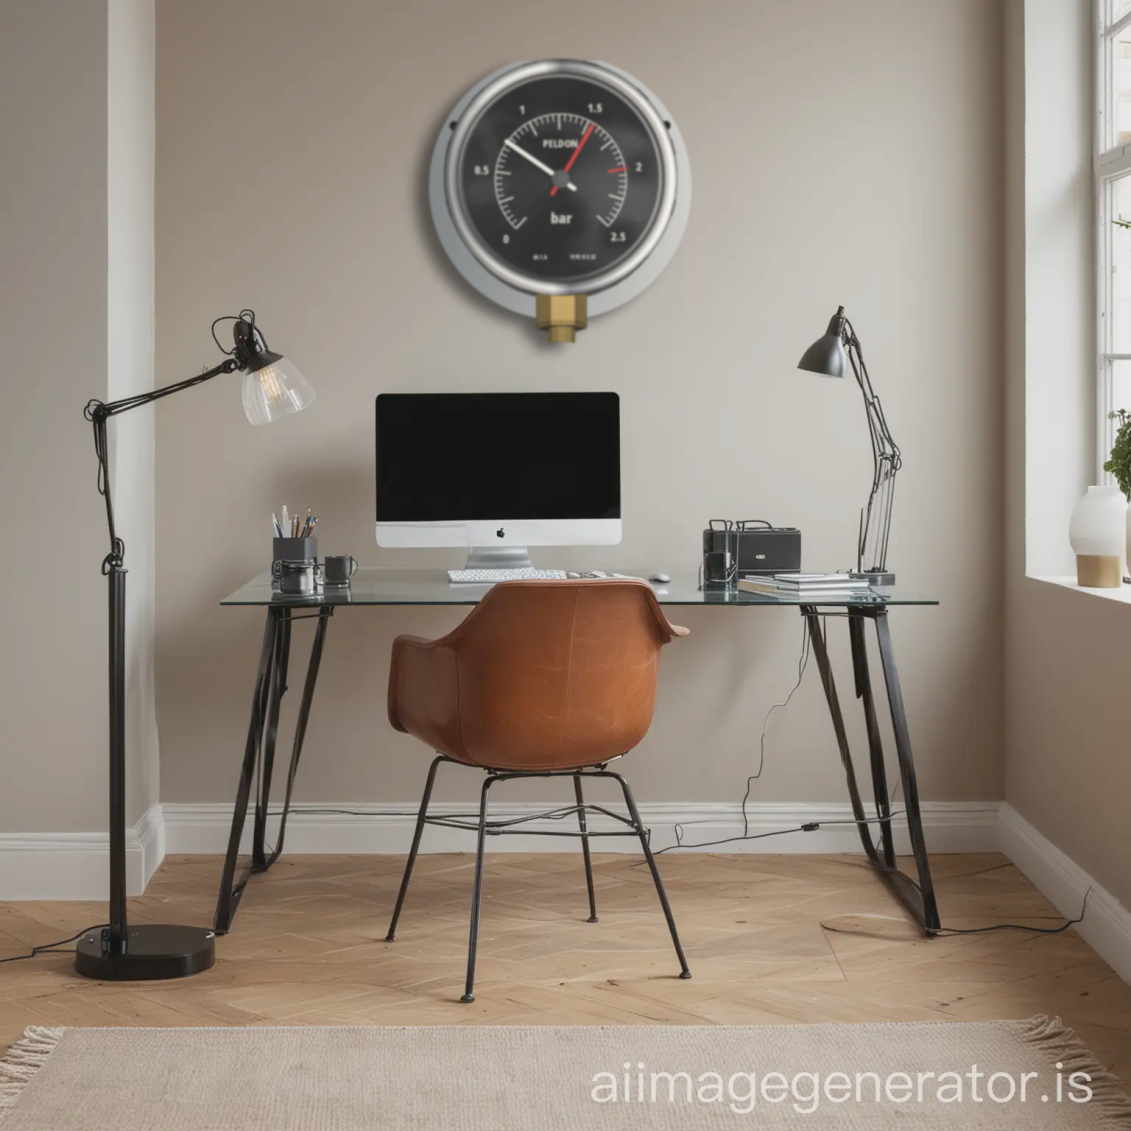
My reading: 0.75 bar
